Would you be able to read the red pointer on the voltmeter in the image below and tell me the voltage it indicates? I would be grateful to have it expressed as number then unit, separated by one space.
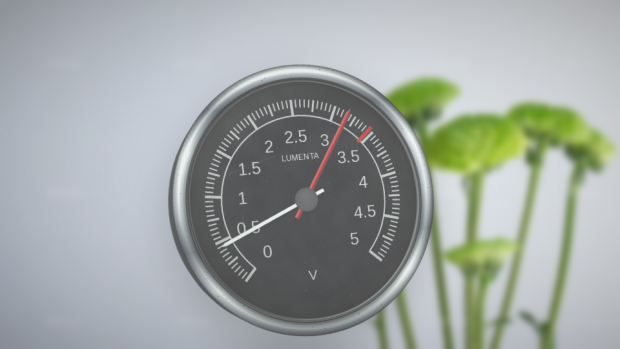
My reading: 3.15 V
